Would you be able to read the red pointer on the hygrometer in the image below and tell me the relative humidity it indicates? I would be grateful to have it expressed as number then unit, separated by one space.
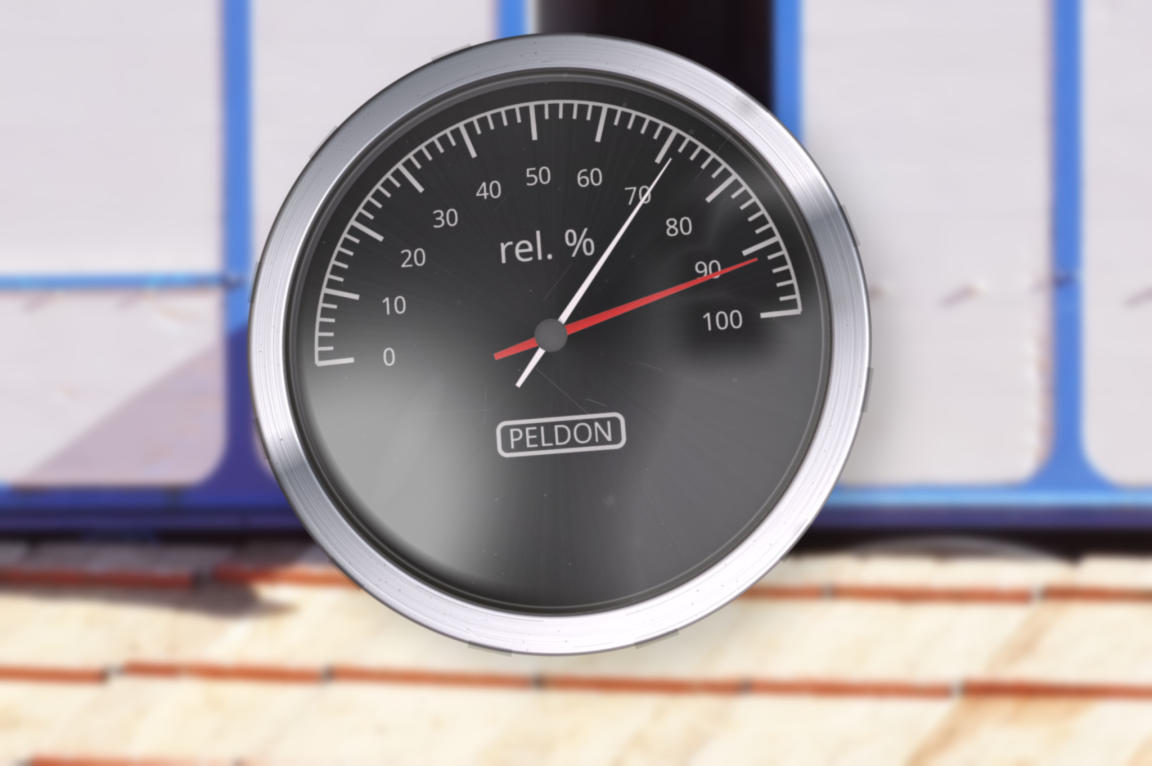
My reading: 92 %
